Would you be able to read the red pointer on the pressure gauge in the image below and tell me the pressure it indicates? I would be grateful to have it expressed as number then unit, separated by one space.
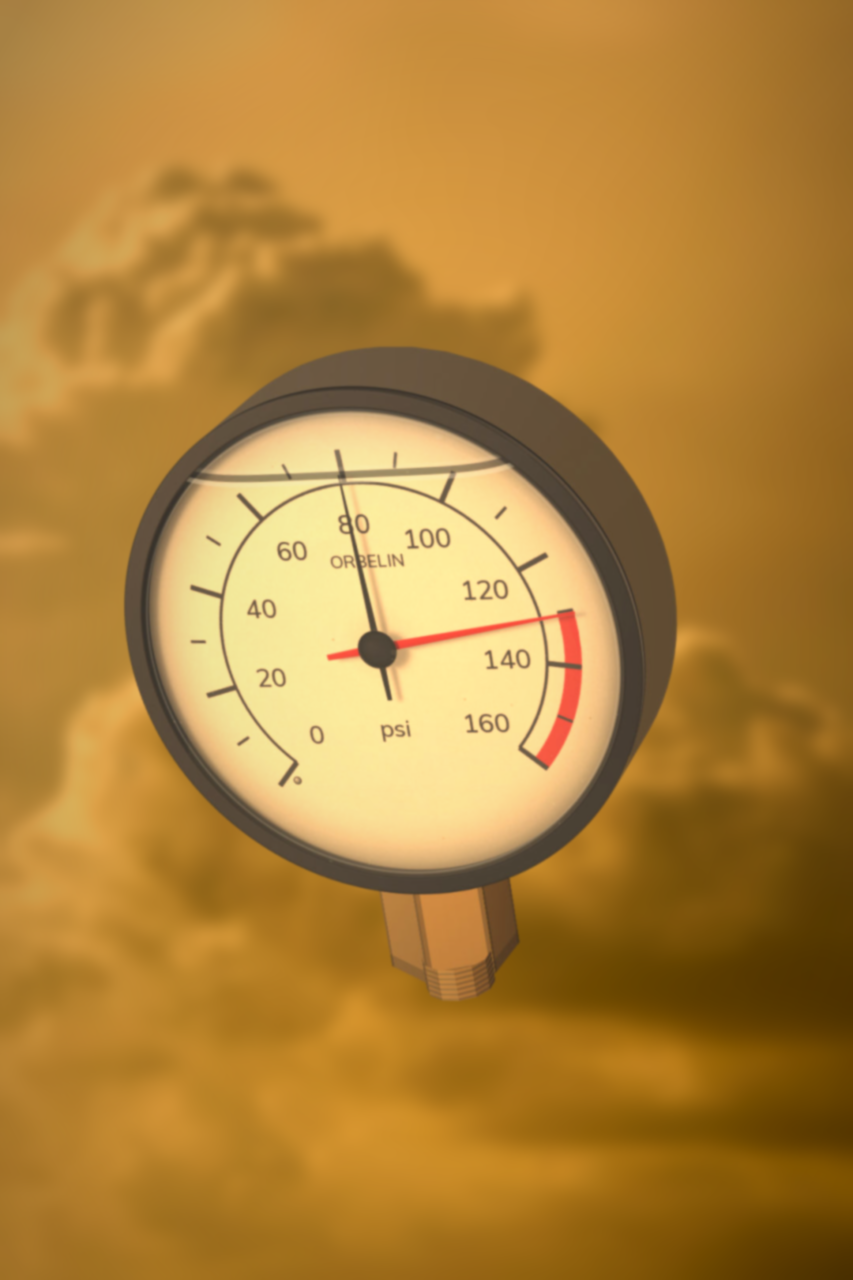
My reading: 130 psi
